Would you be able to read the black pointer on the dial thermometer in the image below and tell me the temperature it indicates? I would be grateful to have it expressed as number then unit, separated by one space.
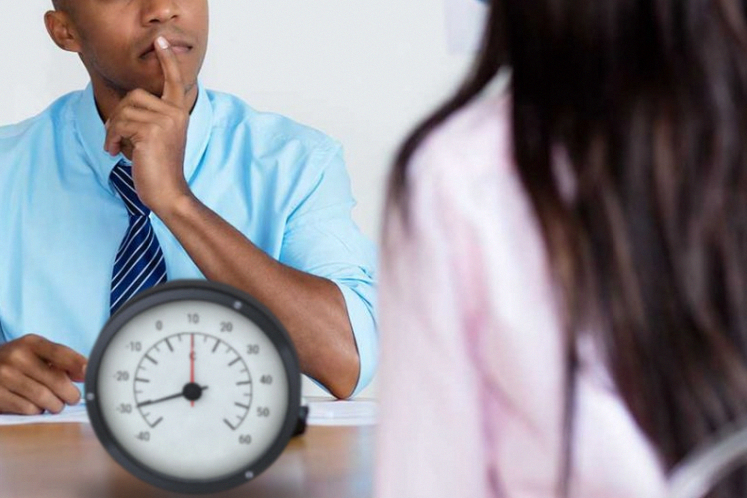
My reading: -30 °C
